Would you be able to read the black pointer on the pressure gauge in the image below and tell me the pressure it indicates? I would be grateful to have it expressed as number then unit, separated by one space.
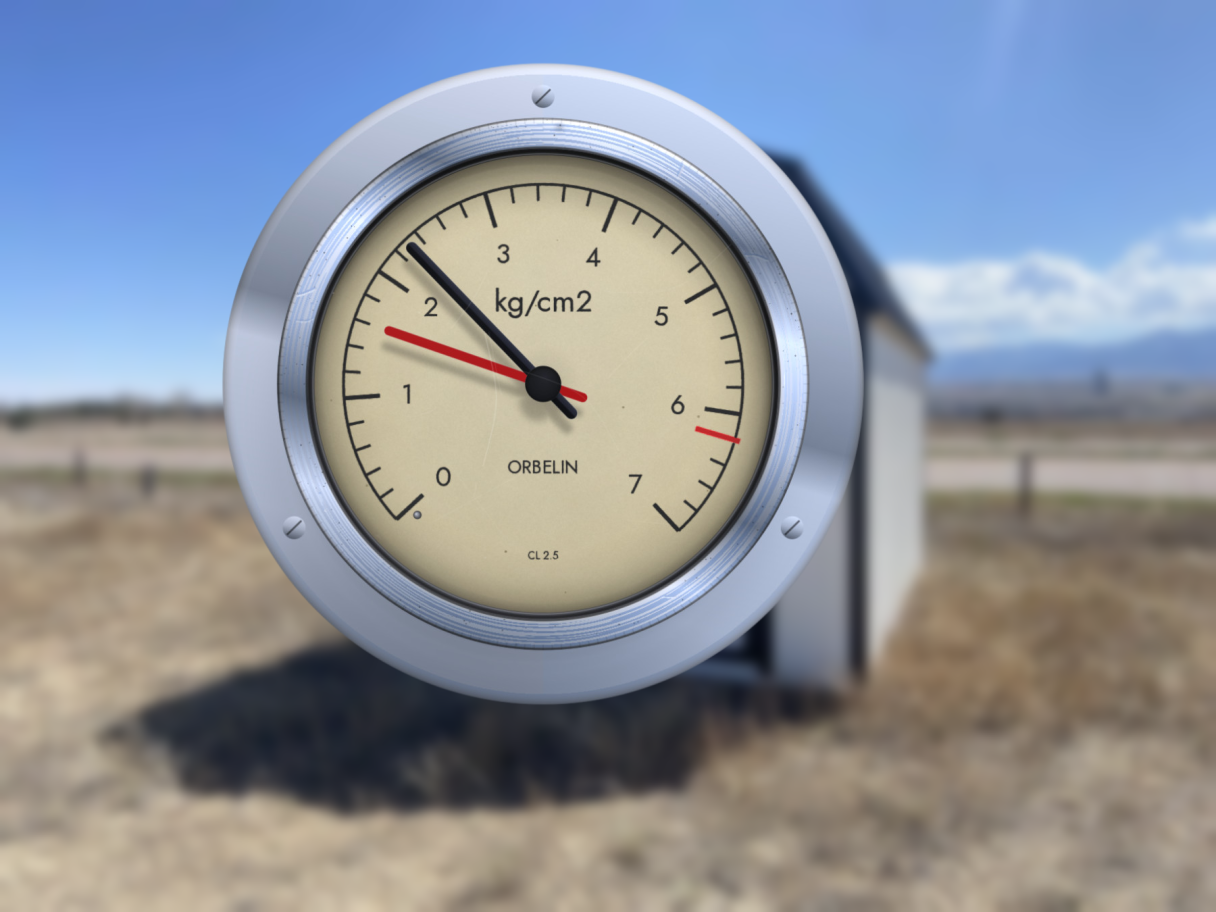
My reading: 2.3 kg/cm²
